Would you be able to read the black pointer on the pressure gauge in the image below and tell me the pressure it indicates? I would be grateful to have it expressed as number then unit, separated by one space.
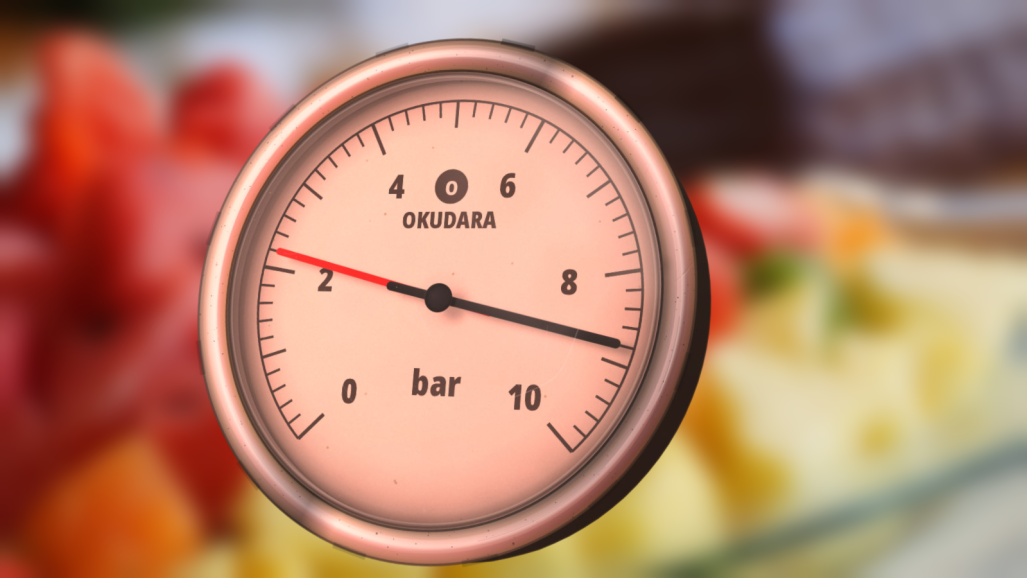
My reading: 8.8 bar
